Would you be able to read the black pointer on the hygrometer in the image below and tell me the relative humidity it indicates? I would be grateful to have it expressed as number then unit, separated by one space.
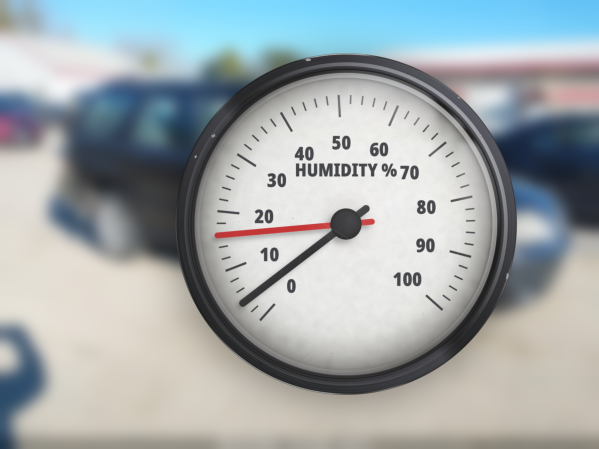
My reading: 4 %
